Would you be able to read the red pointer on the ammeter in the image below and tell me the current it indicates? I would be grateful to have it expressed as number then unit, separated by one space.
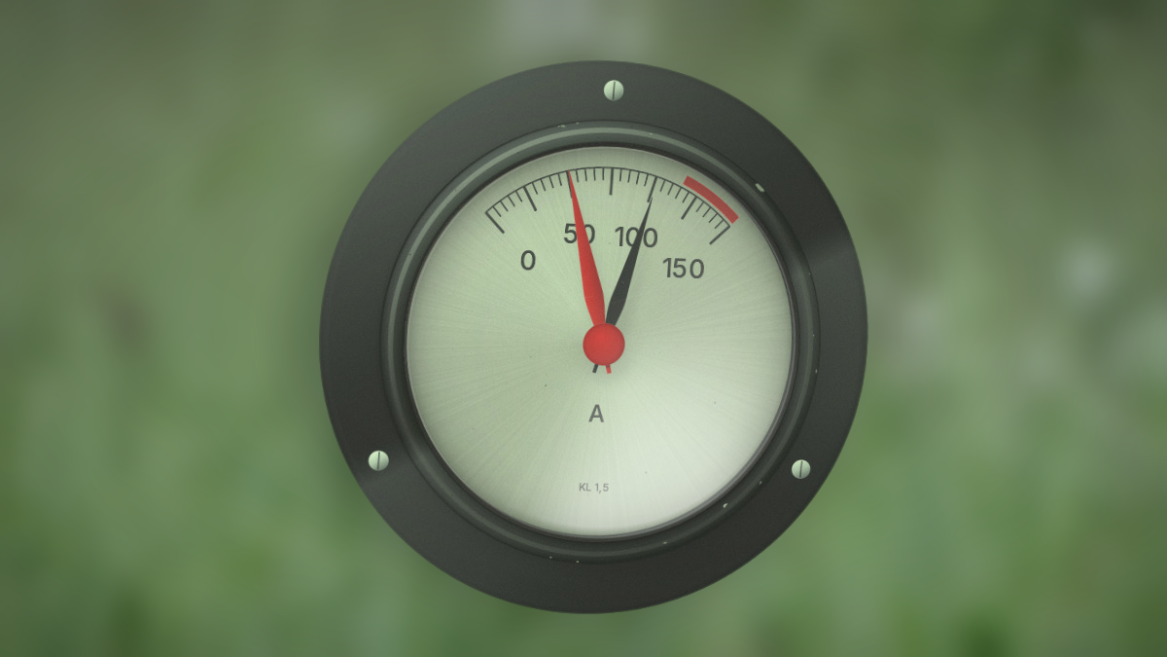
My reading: 50 A
